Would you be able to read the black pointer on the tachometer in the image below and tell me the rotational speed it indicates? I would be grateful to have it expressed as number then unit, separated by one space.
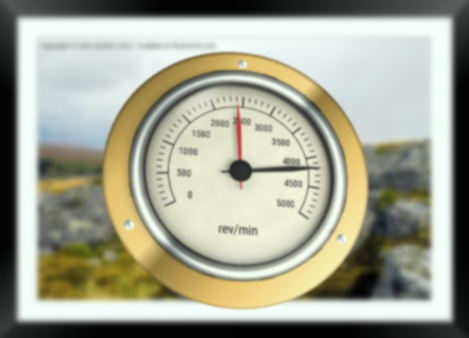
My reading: 4200 rpm
